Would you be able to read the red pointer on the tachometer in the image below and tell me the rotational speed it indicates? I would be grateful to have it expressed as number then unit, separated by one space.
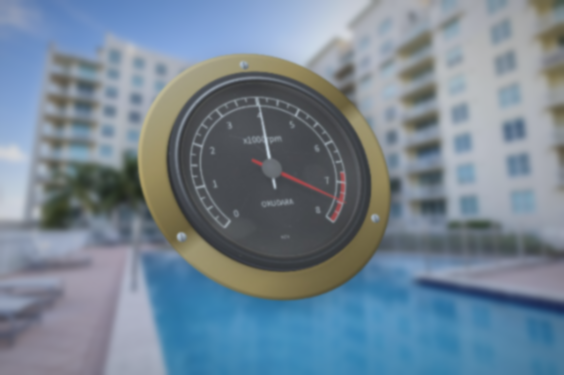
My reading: 7500 rpm
